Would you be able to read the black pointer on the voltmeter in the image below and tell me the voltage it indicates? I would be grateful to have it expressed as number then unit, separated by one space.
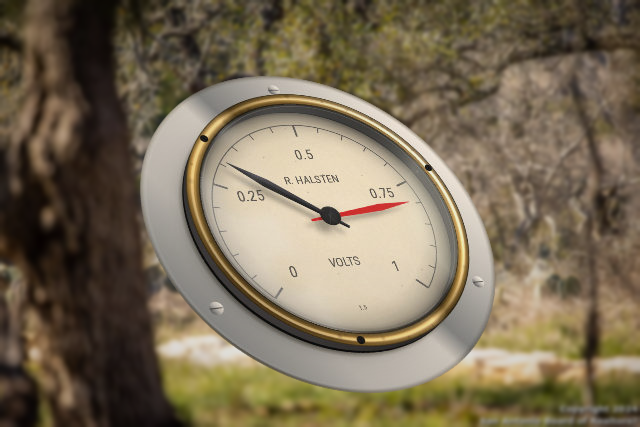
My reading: 0.3 V
